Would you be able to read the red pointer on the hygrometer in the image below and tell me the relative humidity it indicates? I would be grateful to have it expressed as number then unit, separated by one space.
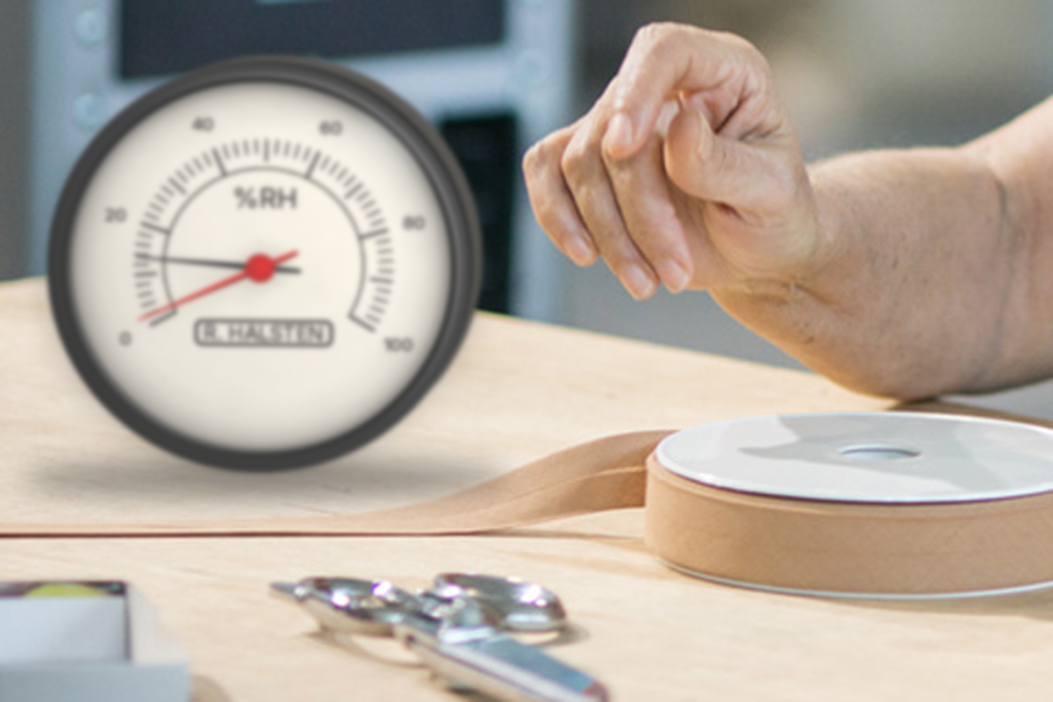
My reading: 2 %
